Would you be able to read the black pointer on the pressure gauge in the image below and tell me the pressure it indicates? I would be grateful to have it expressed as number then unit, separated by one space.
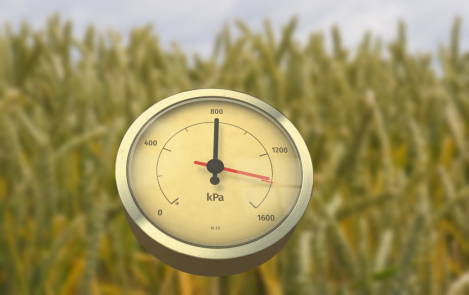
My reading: 800 kPa
